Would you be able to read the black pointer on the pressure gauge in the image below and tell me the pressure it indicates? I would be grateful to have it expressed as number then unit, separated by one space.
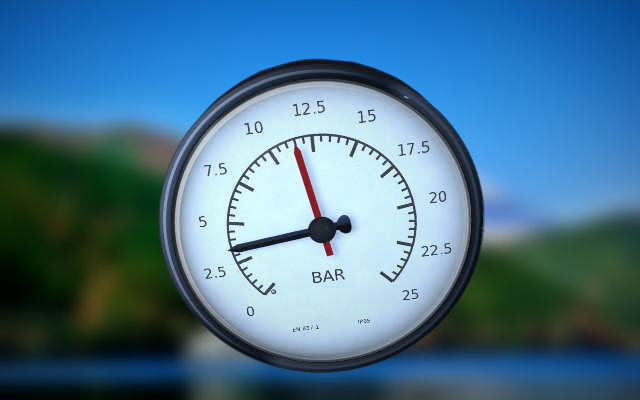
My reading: 3.5 bar
